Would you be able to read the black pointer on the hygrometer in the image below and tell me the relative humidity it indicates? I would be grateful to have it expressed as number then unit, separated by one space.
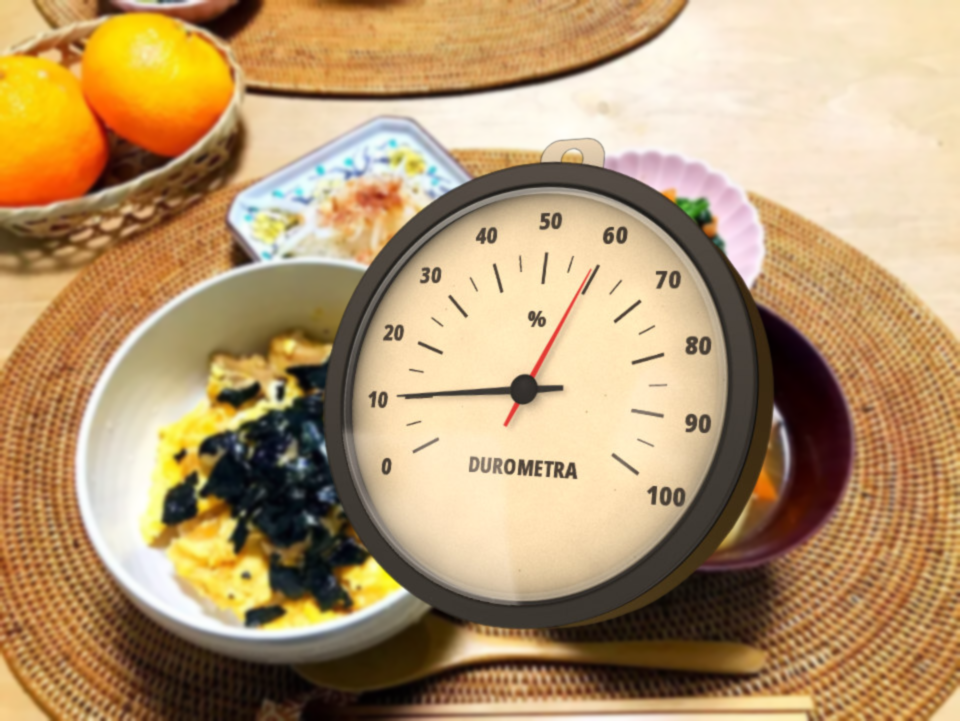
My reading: 10 %
